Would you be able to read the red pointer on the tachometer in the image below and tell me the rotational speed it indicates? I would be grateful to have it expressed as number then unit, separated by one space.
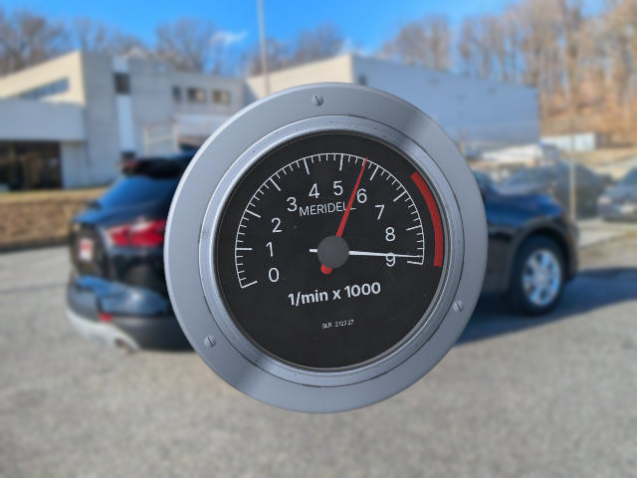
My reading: 5600 rpm
